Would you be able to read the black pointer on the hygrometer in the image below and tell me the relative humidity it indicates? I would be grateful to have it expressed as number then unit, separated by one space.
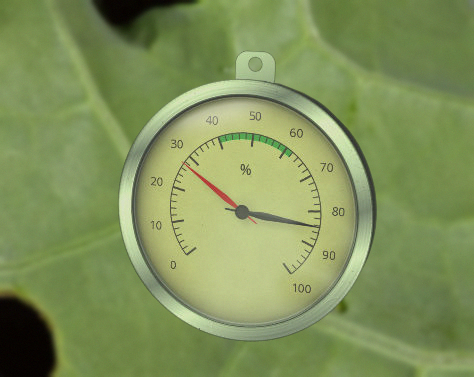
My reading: 84 %
